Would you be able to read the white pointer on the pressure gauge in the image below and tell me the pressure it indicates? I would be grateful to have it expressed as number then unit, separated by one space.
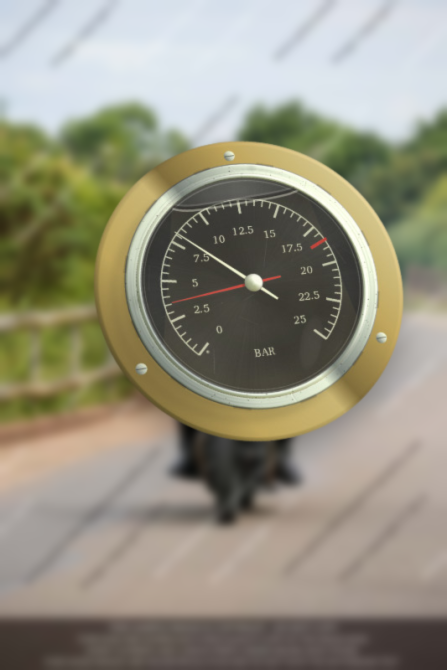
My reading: 8 bar
